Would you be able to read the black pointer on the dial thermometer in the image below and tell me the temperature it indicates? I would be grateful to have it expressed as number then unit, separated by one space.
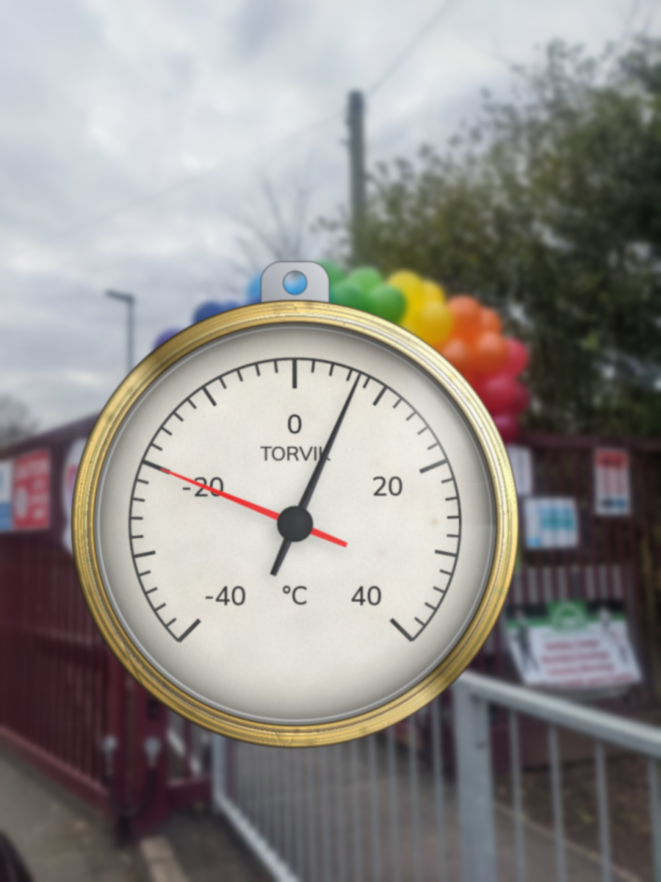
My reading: 7 °C
